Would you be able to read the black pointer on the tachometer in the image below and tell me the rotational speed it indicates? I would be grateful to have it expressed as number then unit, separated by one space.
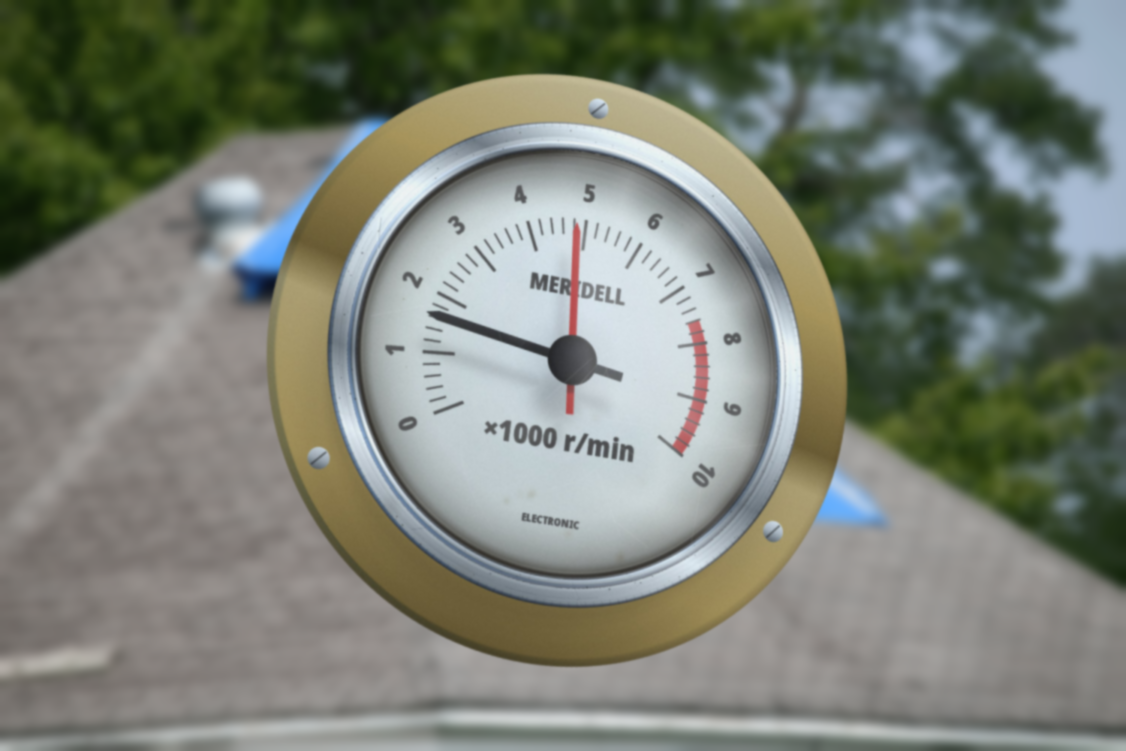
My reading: 1600 rpm
